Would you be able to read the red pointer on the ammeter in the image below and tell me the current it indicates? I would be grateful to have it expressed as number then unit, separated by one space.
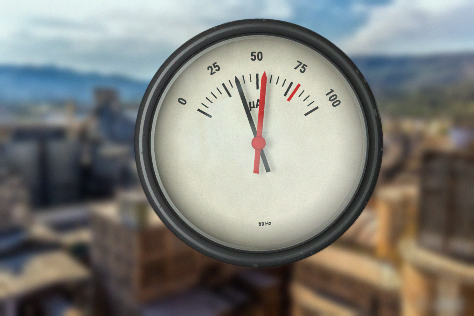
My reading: 55 µA
